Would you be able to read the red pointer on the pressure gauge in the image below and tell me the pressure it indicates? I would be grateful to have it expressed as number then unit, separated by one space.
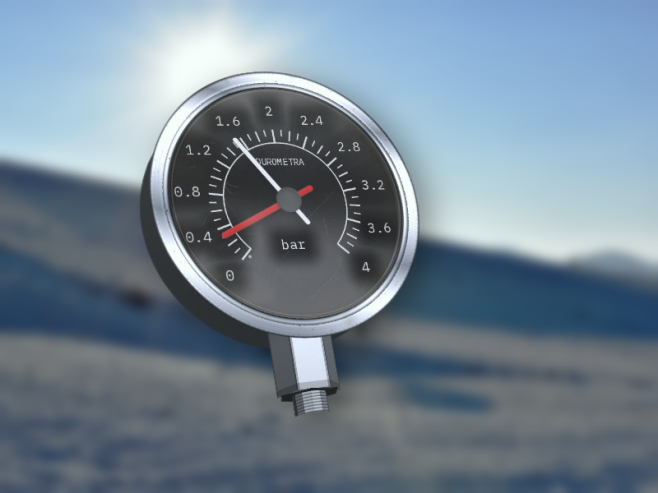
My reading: 0.3 bar
